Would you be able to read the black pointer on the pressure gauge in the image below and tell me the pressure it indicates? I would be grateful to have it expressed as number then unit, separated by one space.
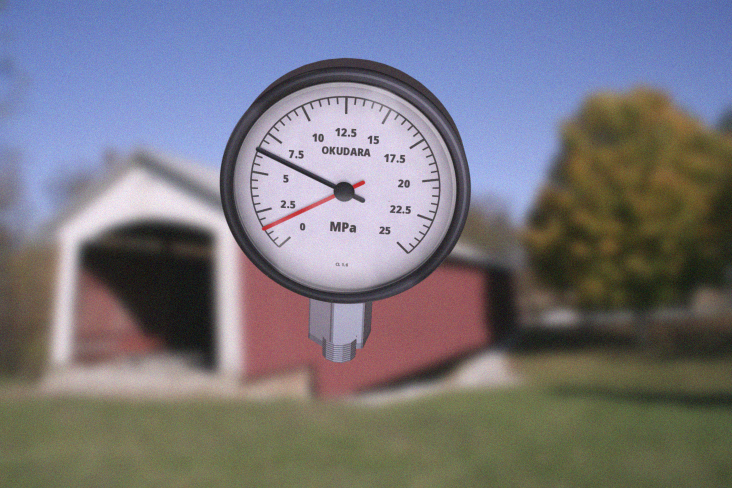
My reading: 6.5 MPa
